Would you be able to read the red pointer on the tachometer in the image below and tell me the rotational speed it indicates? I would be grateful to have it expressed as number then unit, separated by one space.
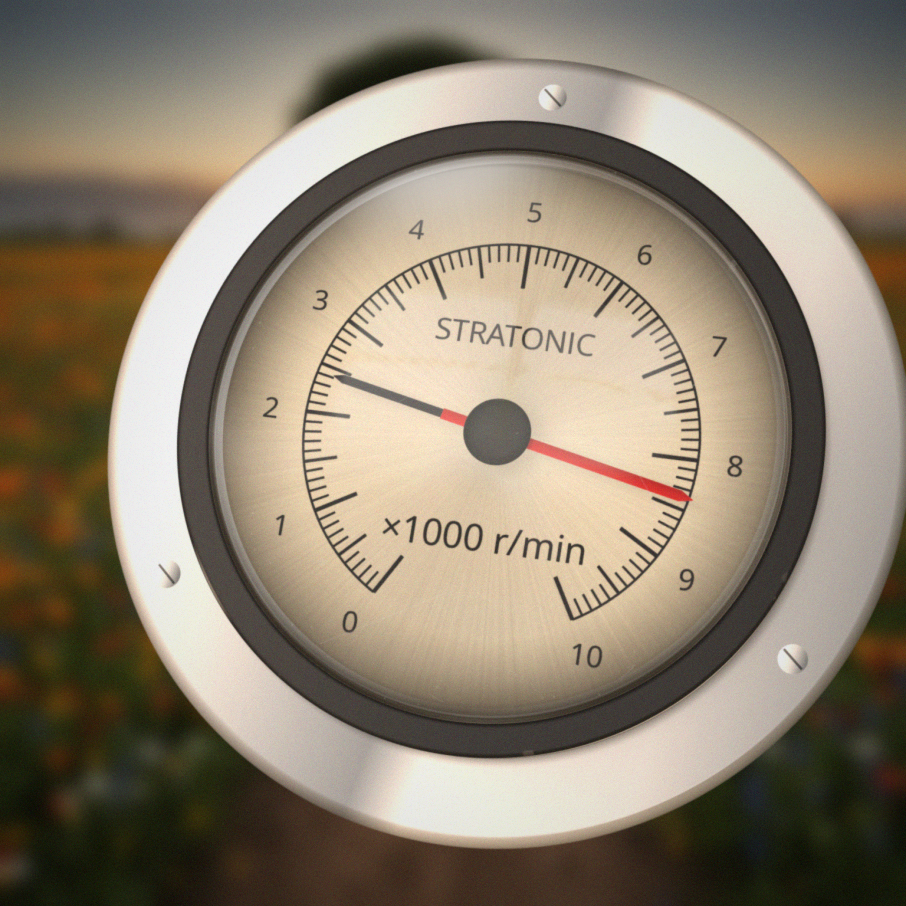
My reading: 8400 rpm
